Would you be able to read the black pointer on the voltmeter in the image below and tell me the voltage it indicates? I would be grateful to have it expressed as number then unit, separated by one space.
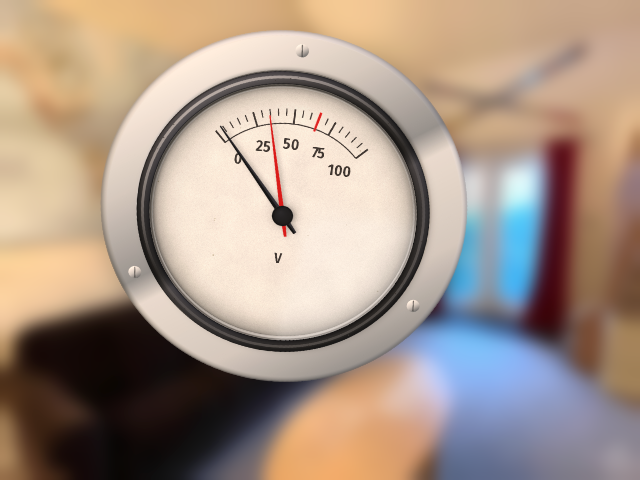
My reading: 5 V
